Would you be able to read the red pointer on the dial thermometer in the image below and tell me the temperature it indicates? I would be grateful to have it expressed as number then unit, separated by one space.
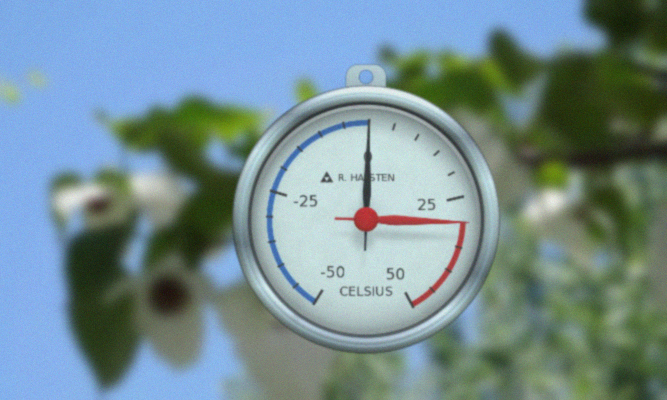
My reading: 30 °C
